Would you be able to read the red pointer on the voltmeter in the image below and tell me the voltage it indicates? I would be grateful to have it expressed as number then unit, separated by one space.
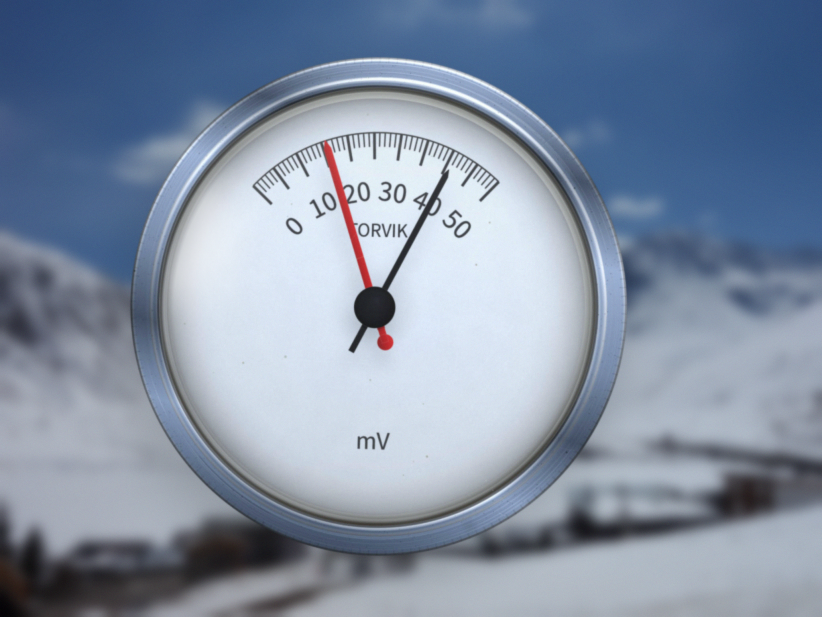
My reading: 16 mV
